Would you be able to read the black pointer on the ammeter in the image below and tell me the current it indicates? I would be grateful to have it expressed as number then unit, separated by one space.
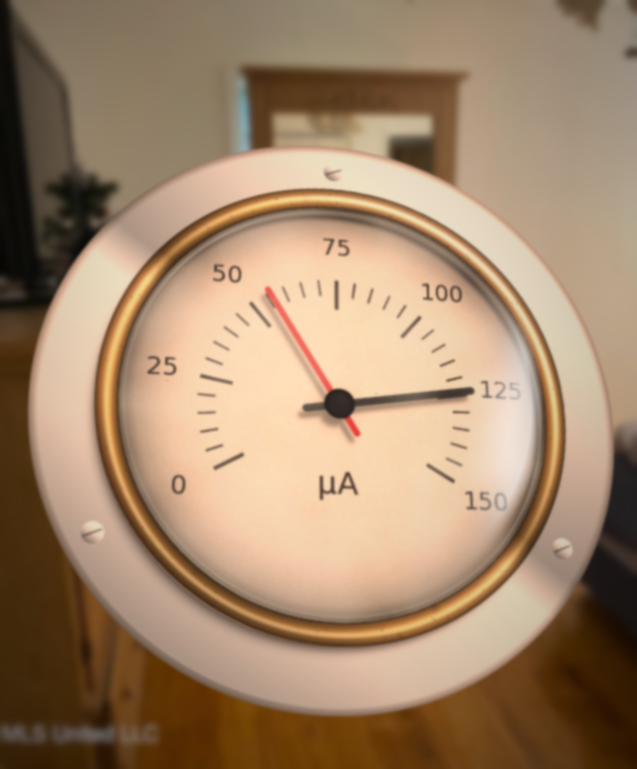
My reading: 125 µA
